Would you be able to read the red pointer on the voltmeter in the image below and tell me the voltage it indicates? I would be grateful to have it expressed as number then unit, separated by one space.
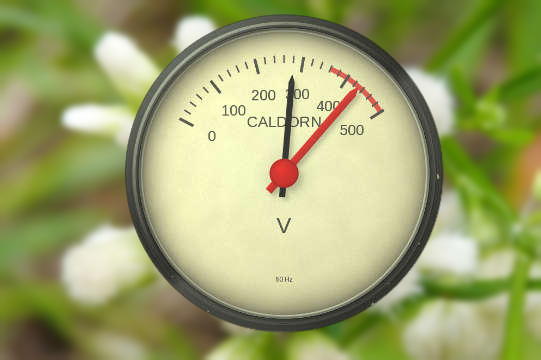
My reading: 430 V
